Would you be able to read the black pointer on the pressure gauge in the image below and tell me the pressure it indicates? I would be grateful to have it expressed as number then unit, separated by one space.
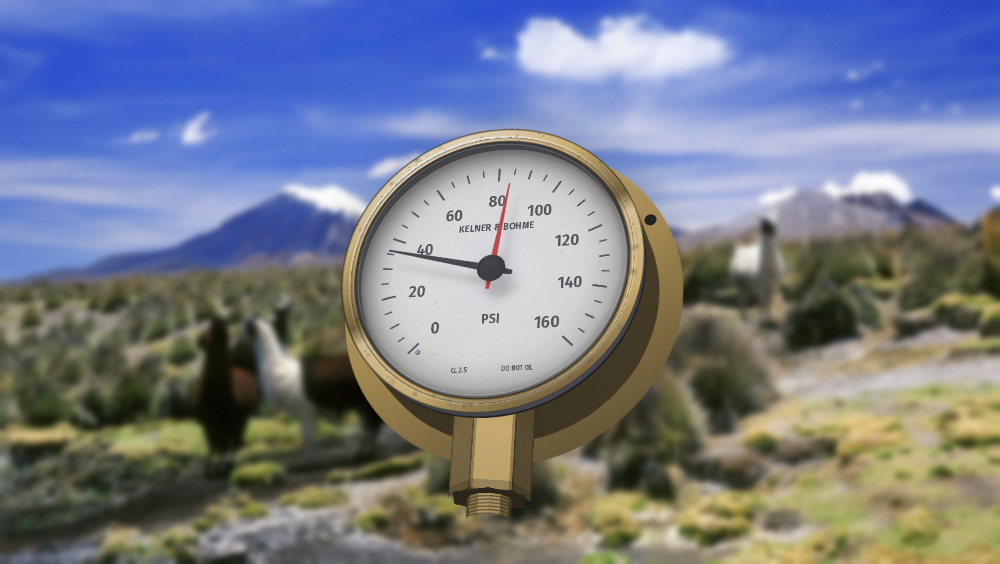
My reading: 35 psi
